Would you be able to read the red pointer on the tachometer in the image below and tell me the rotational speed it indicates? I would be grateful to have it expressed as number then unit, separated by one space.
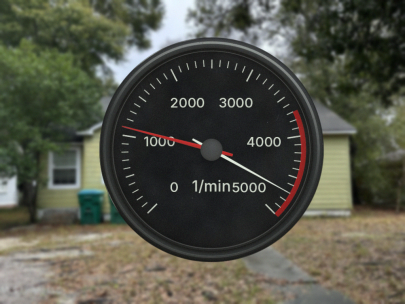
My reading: 1100 rpm
